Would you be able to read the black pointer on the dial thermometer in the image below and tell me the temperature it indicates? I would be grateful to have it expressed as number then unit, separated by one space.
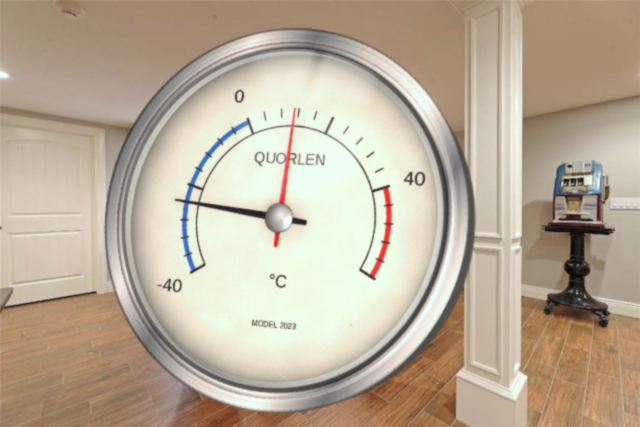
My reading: -24 °C
